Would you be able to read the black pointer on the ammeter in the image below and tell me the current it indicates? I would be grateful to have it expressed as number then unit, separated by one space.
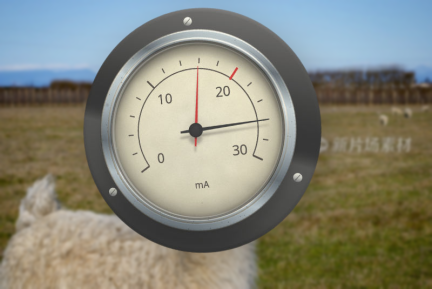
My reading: 26 mA
